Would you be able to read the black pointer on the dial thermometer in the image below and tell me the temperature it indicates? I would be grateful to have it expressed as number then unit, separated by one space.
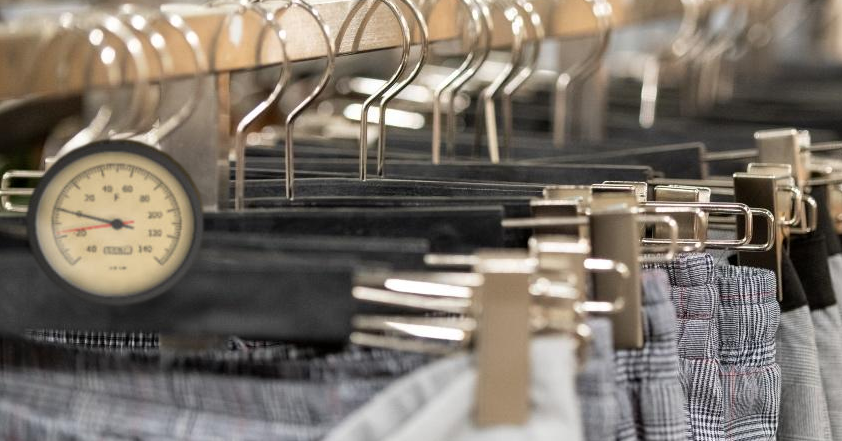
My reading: 0 °F
